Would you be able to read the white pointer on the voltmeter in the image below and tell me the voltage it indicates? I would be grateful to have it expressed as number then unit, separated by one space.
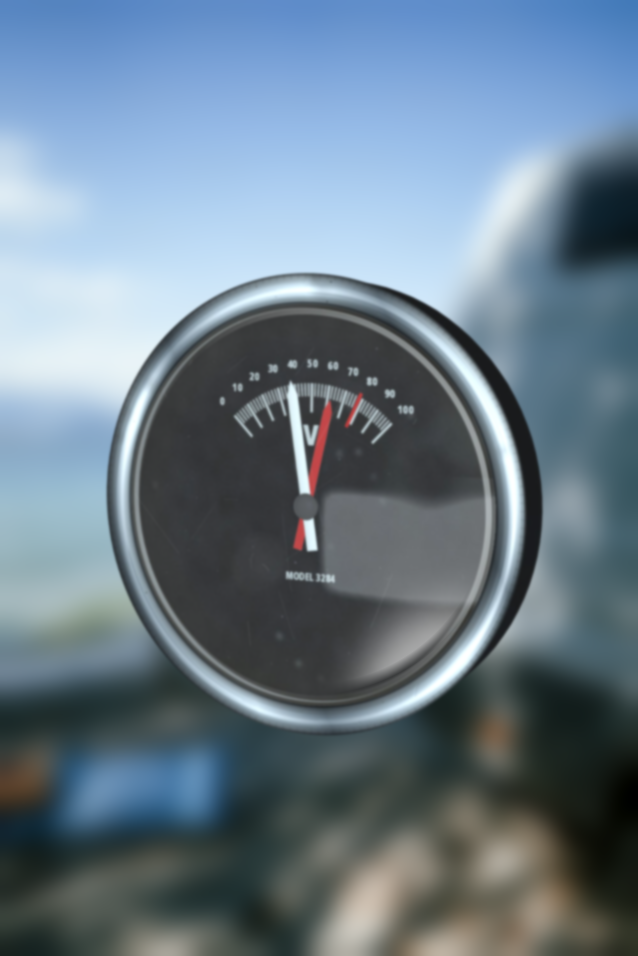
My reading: 40 V
